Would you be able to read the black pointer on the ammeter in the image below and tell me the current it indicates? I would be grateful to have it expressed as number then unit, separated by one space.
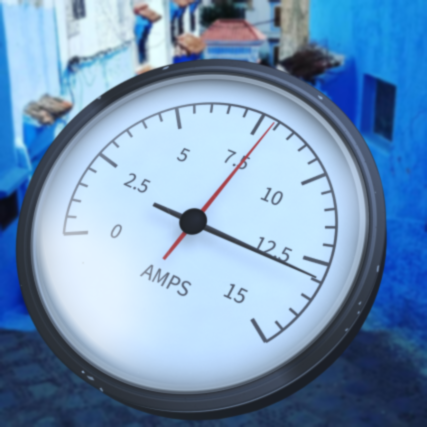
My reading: 13 A
